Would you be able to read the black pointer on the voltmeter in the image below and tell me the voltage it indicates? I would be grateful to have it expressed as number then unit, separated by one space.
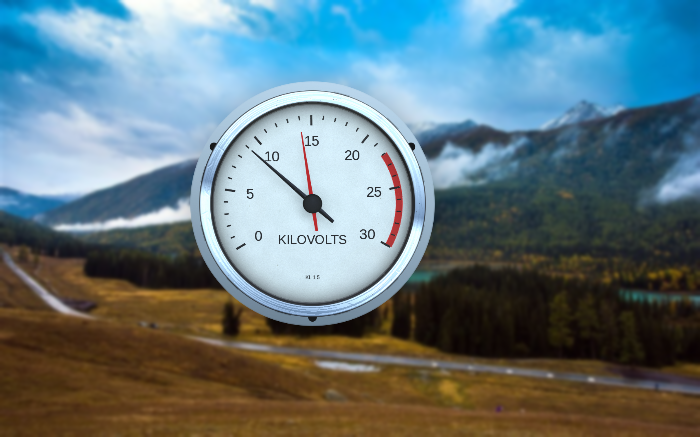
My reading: 9 kV
